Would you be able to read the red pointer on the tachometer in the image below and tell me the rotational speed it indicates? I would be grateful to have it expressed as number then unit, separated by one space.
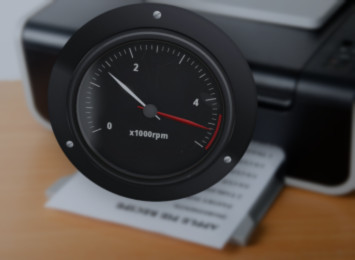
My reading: 4600 rpm
